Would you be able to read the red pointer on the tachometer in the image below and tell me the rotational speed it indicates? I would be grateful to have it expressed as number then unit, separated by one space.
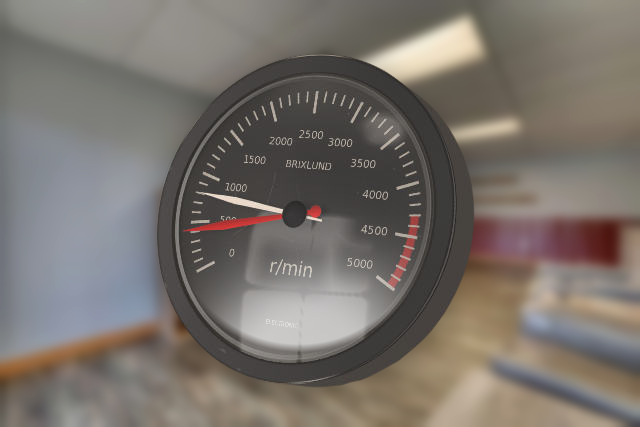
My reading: 400 rpm
